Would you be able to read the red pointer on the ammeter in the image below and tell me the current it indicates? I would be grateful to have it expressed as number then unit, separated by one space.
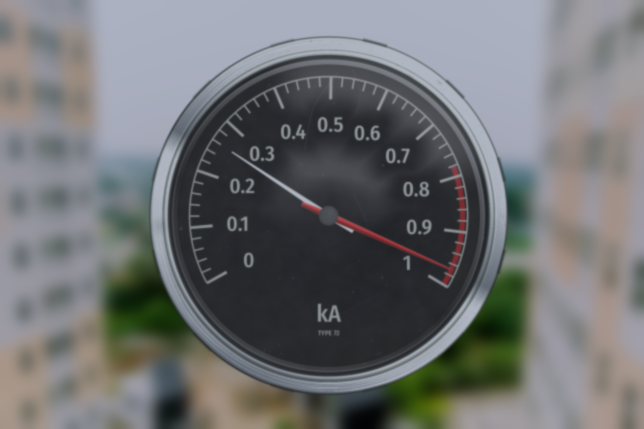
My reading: 0.97 kA
